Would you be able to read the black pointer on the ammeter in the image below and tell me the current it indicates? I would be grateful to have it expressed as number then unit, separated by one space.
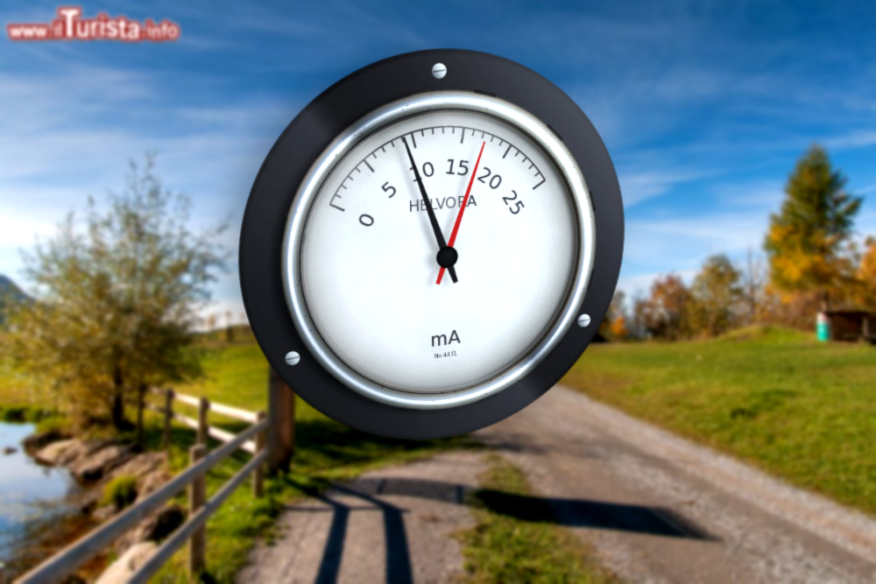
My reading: 9 mA
